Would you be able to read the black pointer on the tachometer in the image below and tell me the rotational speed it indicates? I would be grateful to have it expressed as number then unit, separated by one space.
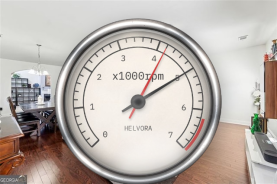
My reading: 5000 rpm
